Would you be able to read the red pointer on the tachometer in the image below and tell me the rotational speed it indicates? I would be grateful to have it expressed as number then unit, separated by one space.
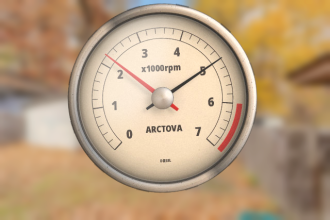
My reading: 2200 rpm
